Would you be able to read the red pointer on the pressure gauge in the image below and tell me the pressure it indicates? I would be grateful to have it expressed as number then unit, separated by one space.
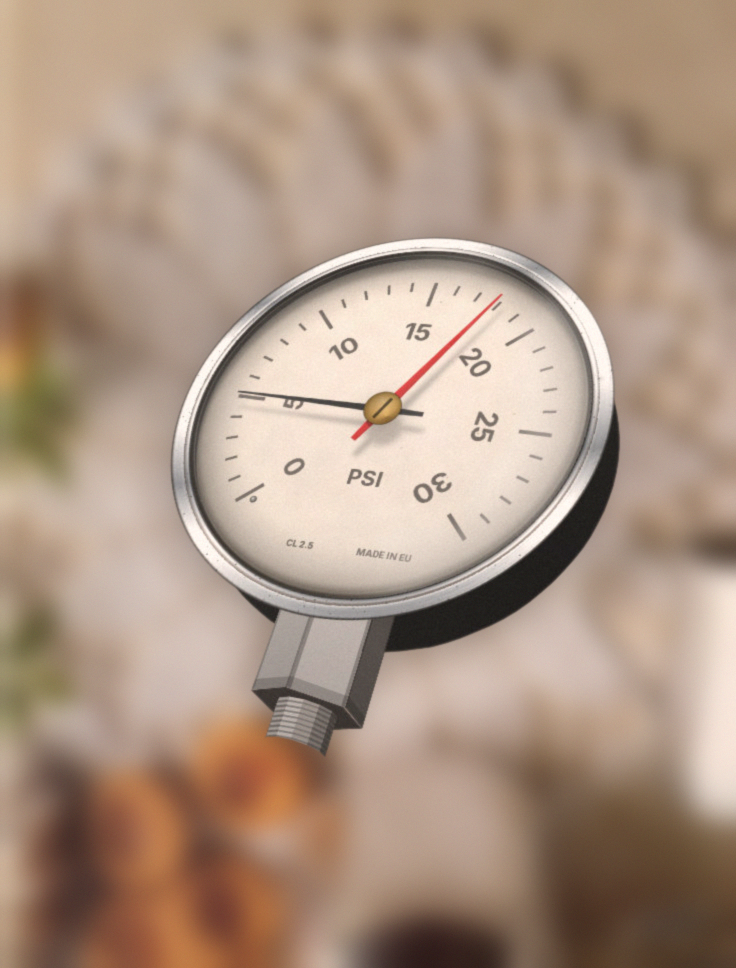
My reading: 18 psi
